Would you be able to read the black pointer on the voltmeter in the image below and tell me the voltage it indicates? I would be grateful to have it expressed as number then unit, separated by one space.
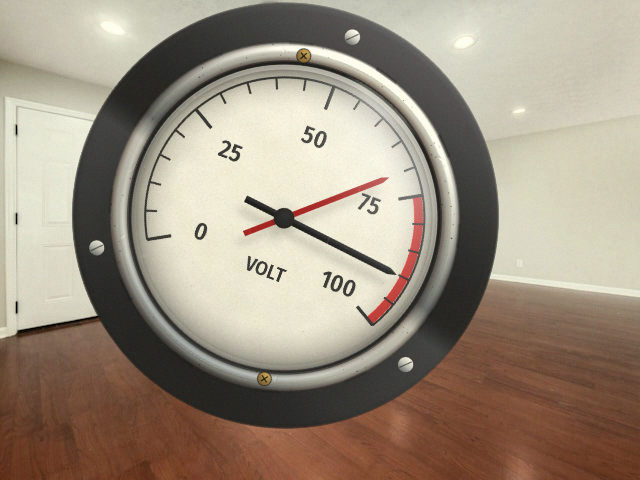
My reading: 90 V
